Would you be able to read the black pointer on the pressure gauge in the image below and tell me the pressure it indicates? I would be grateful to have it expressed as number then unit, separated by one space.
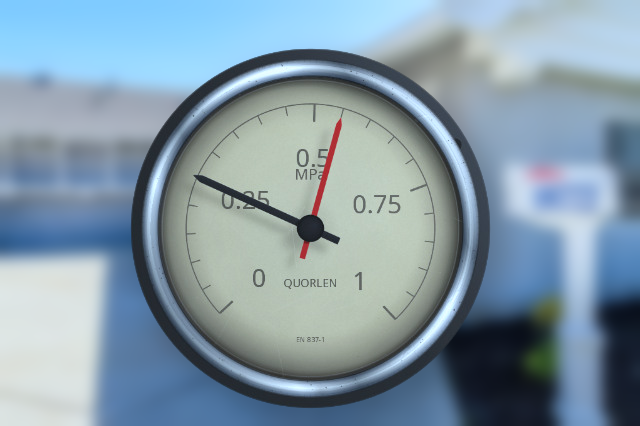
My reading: 0.25 MPa
